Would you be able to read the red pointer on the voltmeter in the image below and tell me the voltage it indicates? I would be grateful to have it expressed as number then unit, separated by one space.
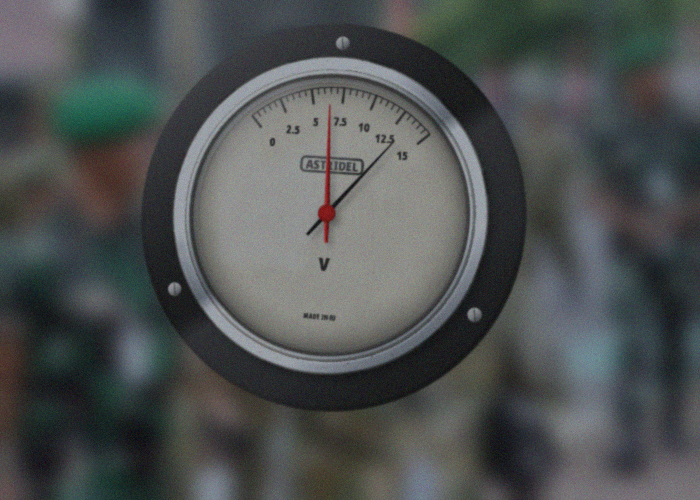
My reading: 6.5 V
